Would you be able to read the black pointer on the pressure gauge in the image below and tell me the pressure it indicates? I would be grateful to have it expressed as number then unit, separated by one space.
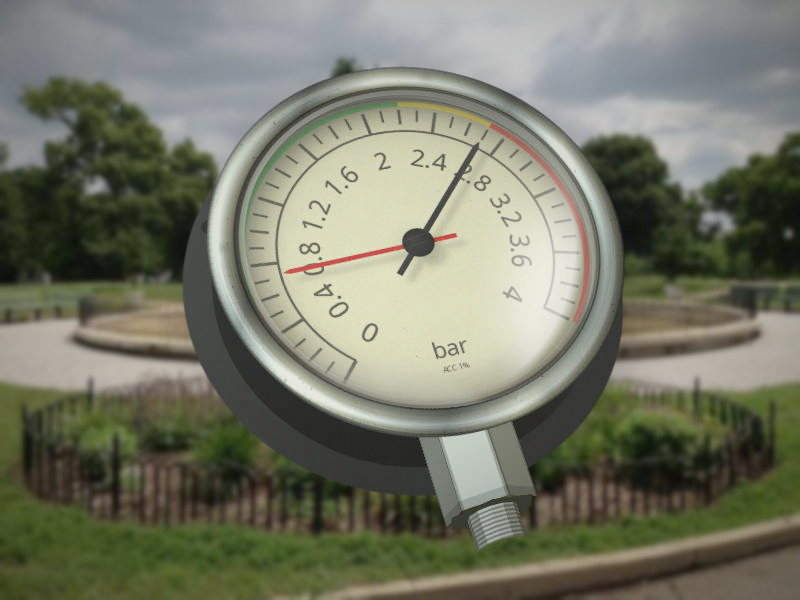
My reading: 2.7 bar
